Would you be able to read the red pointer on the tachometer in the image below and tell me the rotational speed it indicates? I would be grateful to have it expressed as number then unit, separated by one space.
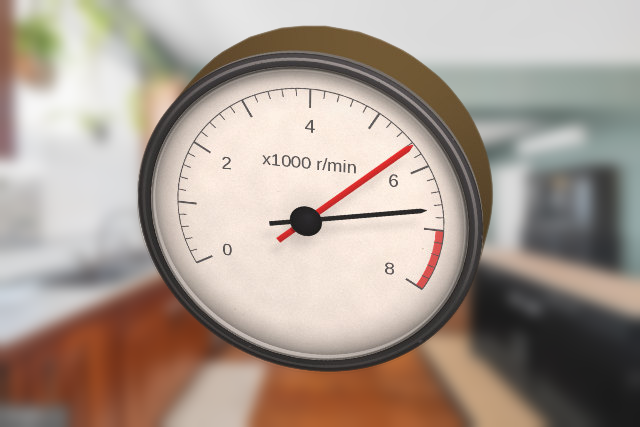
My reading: 5600 rpm
